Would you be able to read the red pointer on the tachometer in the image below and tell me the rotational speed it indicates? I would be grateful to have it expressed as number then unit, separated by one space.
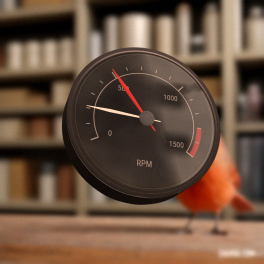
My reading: 500 rpm
